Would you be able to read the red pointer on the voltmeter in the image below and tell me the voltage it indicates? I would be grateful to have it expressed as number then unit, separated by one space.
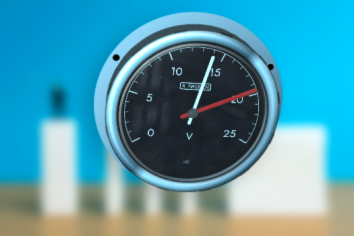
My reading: 19.5 V
